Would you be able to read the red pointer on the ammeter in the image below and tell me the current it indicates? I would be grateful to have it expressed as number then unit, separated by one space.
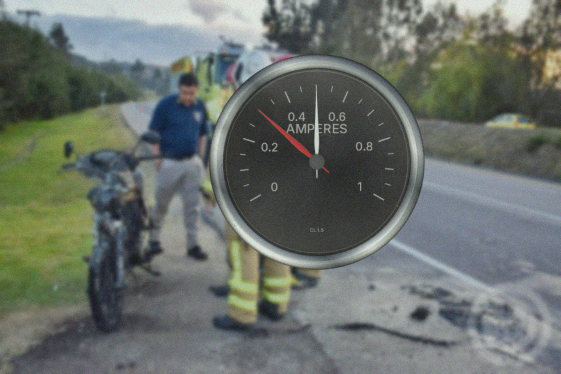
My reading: 0.3 A
